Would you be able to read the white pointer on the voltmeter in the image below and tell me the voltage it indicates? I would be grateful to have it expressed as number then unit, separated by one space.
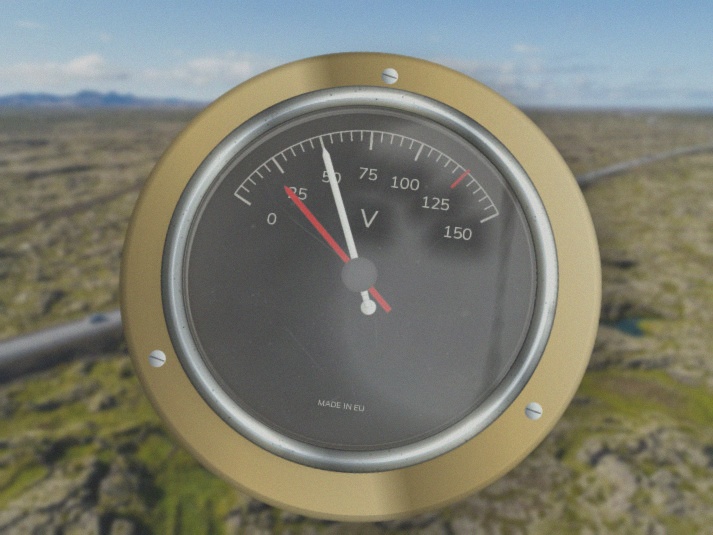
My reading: 50 V
